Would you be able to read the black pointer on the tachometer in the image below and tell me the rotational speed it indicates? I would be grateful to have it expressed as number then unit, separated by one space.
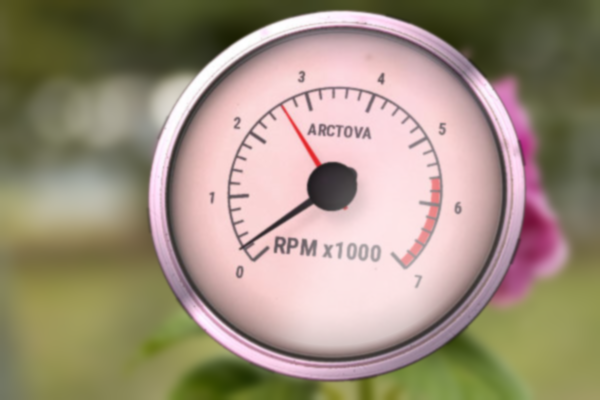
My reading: 200 rpm
